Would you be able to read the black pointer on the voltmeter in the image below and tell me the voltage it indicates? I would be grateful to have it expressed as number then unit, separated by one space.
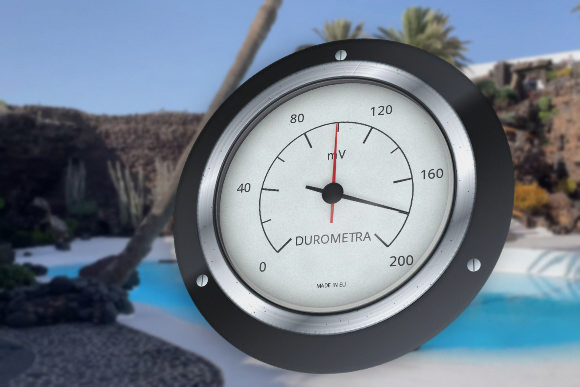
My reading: 180 mV
